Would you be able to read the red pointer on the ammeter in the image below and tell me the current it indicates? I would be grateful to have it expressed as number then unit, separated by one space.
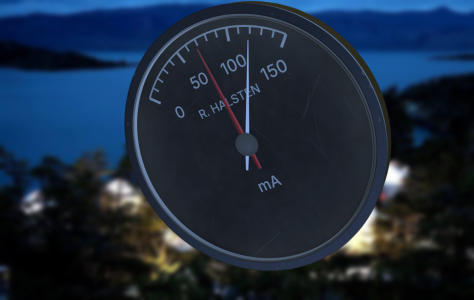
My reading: 70 mA
